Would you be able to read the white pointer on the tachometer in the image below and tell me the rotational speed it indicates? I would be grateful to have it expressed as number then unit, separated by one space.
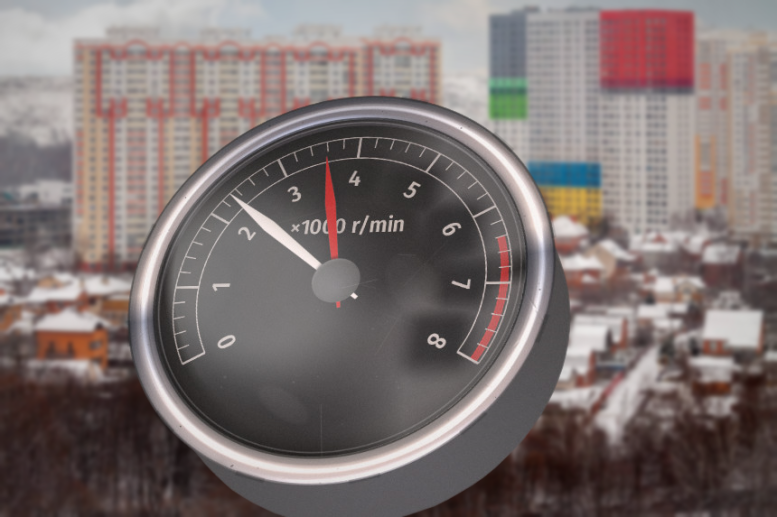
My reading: 2300 rpm
